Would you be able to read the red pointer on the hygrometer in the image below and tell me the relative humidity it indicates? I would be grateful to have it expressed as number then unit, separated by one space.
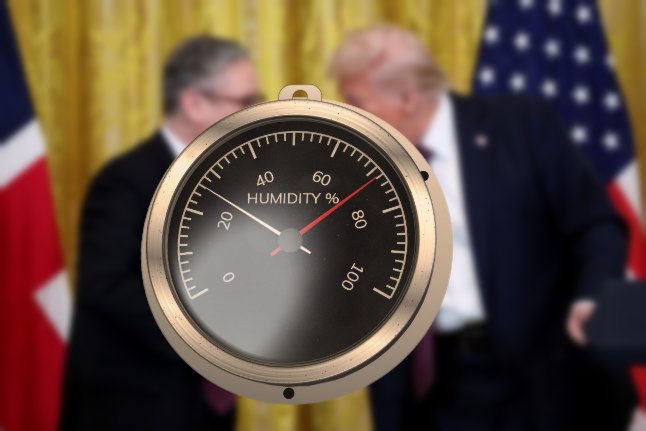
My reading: 72 %
